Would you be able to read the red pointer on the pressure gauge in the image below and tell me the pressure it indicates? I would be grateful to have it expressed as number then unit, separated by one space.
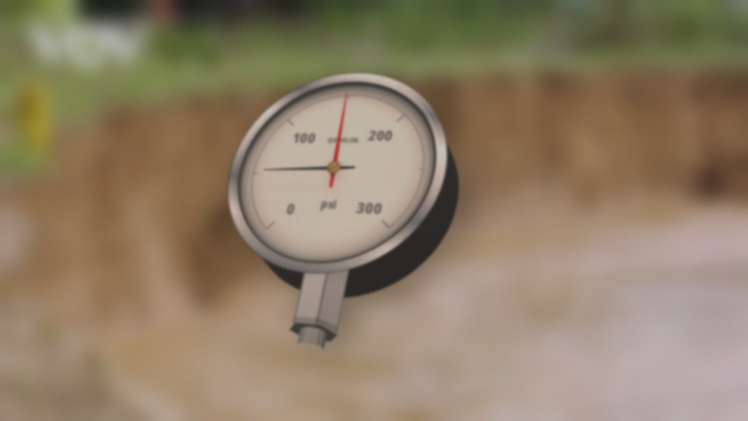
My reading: 150 psi
